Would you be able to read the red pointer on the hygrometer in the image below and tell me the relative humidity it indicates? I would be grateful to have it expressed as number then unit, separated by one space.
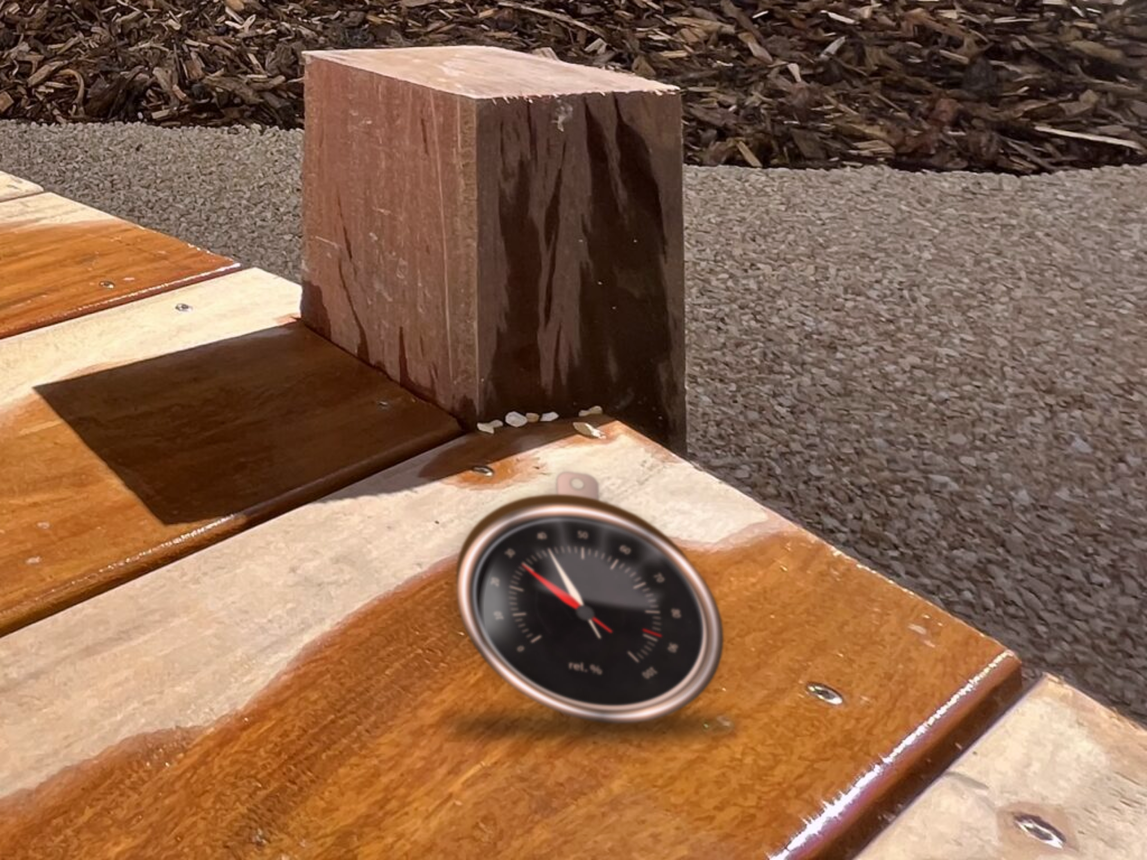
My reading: 30 %
